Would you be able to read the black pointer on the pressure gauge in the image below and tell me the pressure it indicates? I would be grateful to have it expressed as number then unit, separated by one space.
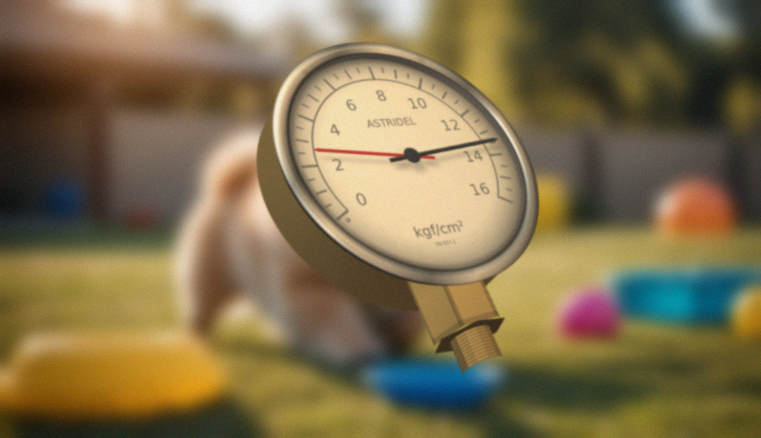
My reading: 13.5 kg/cm²
